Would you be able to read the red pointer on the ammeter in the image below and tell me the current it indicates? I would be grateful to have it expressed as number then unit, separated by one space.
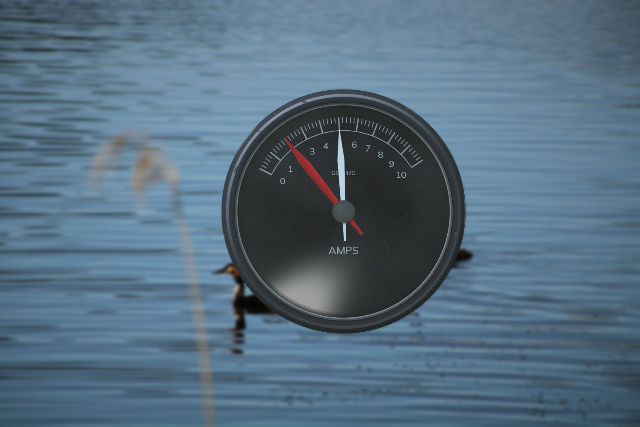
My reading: 2 A
